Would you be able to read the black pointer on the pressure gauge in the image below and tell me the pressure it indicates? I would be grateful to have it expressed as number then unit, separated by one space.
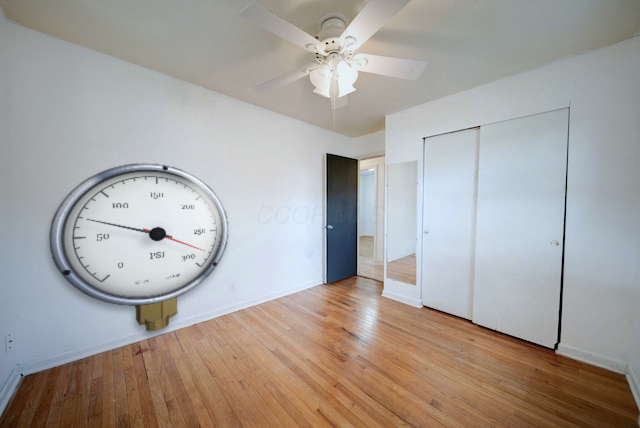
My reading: 70 psi
